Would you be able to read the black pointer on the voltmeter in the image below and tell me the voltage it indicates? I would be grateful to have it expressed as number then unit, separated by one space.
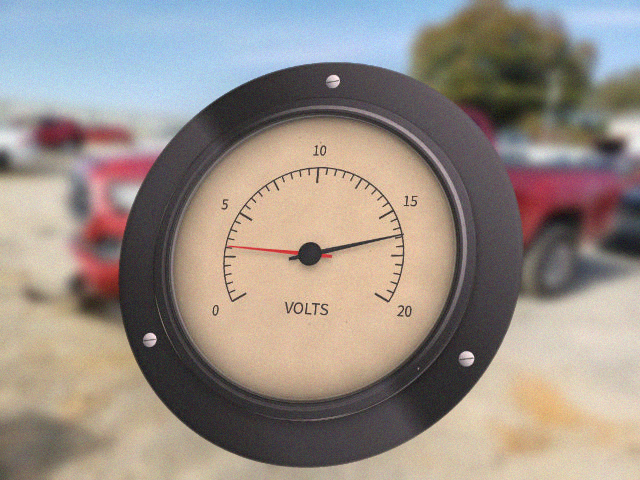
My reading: 16.5 V
